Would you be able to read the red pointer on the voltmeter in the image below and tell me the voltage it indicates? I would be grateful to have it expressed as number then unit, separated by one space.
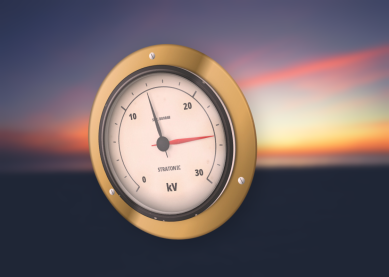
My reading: 25 kV
